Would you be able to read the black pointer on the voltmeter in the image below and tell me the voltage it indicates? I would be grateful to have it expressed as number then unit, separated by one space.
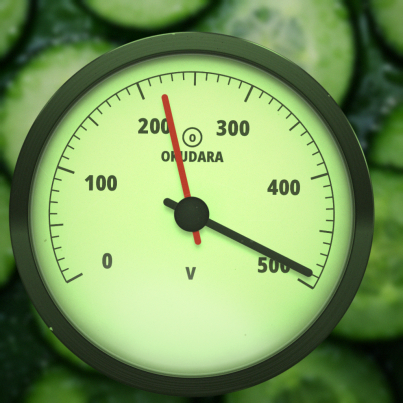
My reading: 490 V
